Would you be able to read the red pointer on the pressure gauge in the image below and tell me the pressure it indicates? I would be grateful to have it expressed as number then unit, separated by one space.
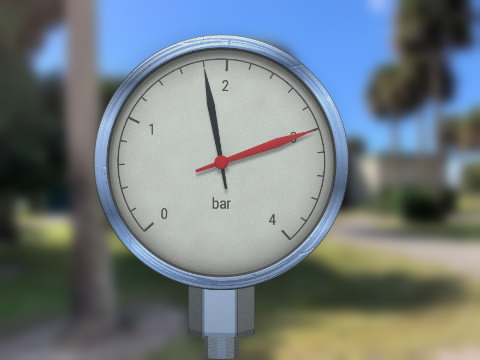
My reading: 3 bar
